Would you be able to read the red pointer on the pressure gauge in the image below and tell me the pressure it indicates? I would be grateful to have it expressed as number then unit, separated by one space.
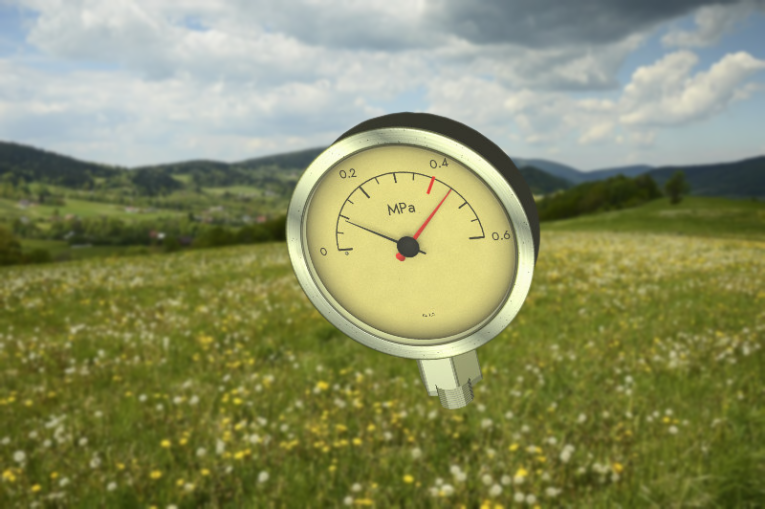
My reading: 0.45 MPa
